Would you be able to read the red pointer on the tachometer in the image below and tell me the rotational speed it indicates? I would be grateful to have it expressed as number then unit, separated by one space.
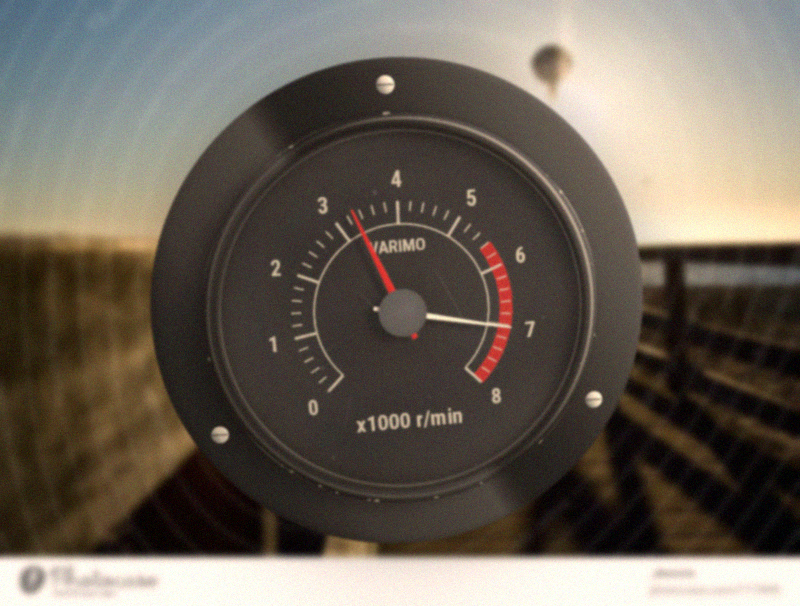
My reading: 3300 rpm
